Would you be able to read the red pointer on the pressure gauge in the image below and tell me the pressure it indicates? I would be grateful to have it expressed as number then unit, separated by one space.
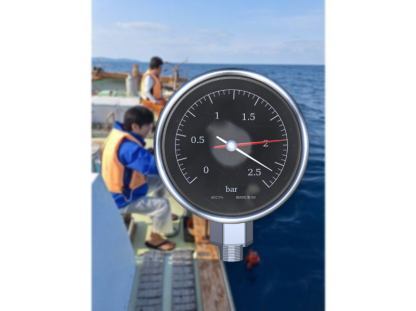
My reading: 2 bar
